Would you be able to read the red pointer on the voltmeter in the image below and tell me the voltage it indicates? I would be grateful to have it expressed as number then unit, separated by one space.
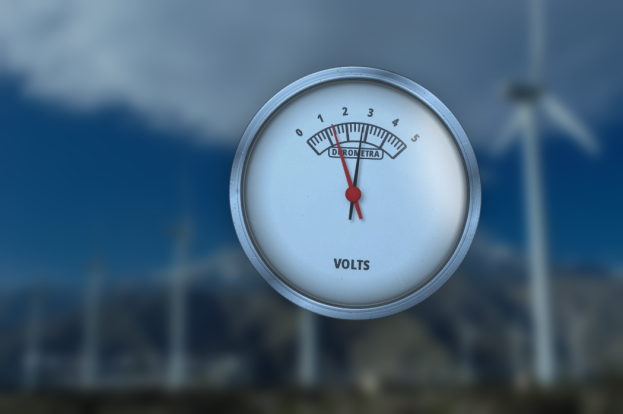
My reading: 1.4 V
